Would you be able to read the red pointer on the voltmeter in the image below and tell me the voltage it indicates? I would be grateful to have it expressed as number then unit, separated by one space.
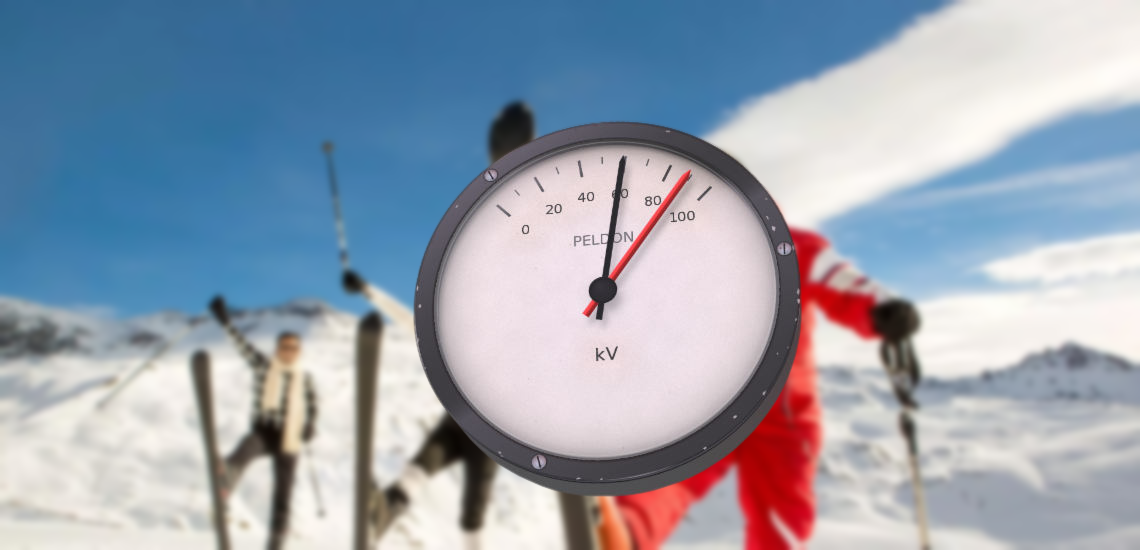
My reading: 90 kV
